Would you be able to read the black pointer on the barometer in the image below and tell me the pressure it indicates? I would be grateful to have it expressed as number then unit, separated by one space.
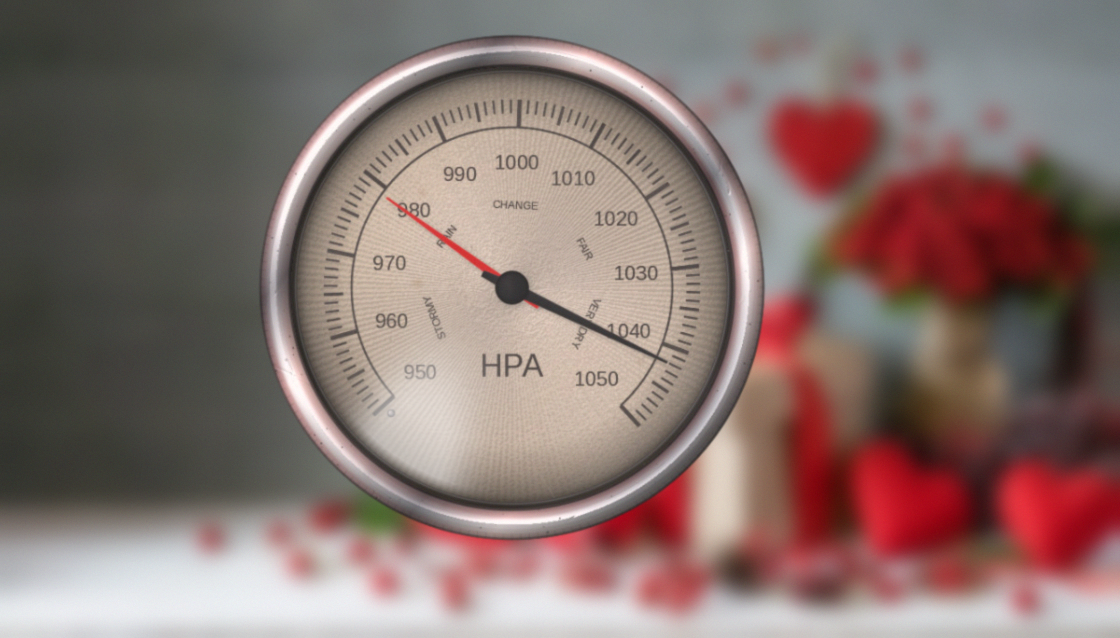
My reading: 1042 hPa
